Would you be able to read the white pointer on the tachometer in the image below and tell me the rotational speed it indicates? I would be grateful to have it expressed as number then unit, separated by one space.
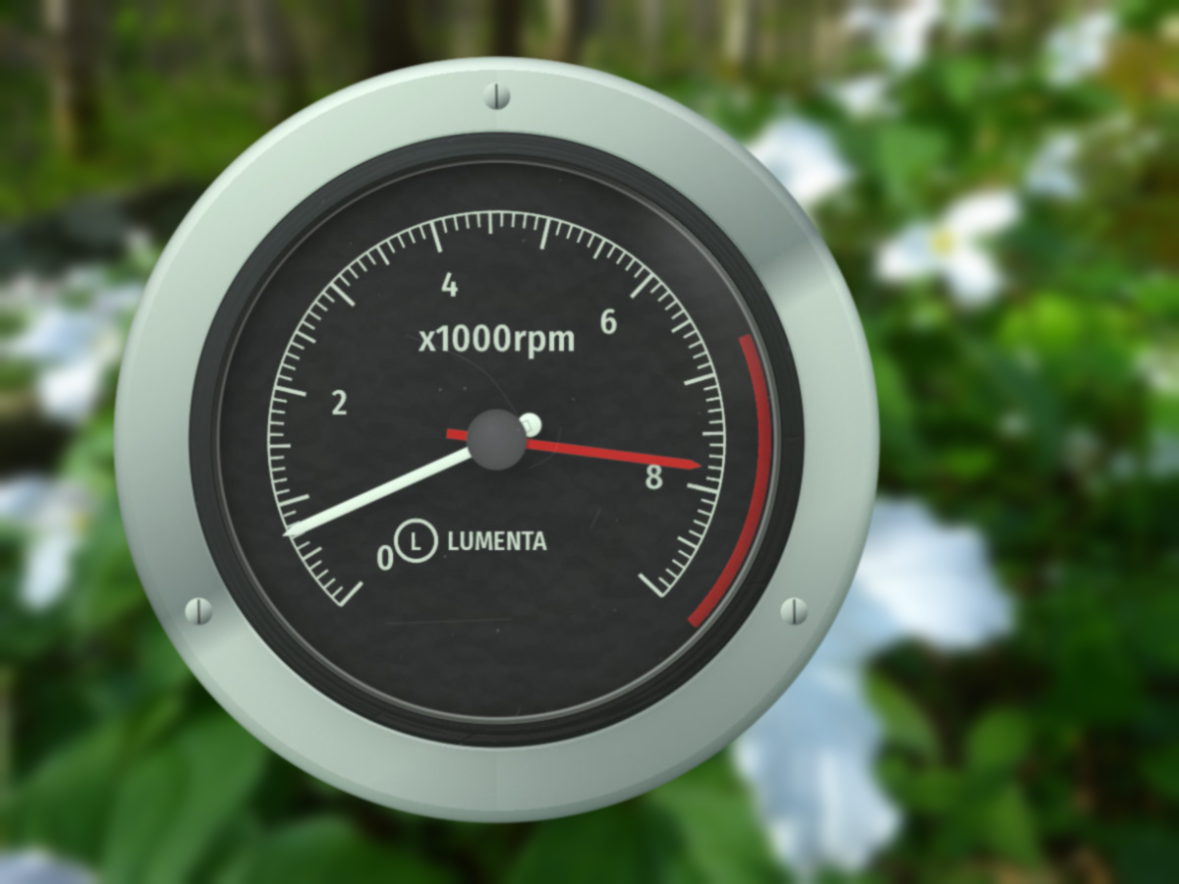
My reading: 750 rpm
